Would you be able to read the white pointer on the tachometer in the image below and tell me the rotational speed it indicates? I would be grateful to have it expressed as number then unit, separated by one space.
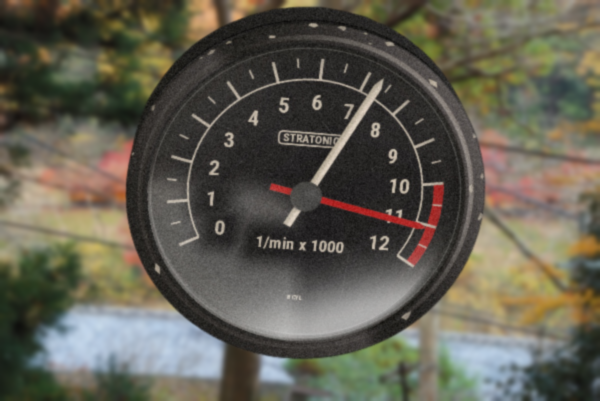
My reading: 7250 rpm
